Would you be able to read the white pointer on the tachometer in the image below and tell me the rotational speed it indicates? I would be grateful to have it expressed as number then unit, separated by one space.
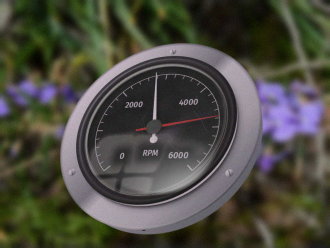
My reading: 2800 rpm
